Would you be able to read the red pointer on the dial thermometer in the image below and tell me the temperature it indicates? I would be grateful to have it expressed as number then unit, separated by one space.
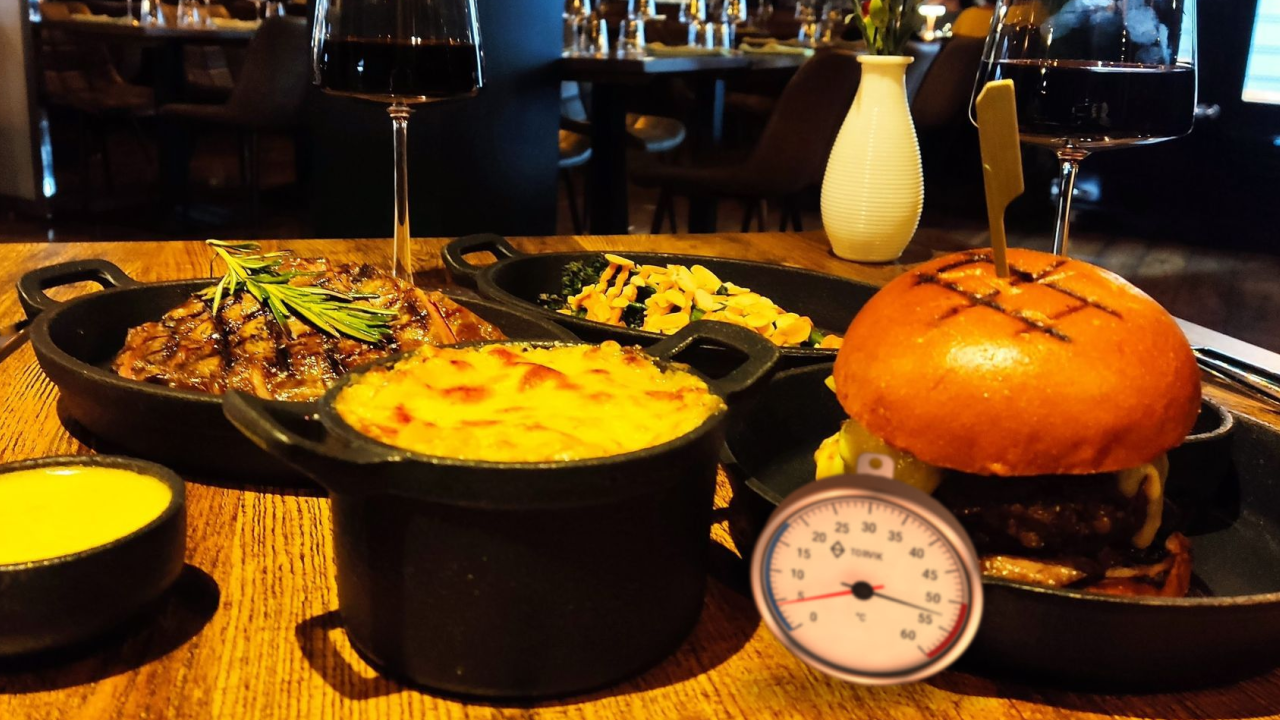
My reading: 5 °C
